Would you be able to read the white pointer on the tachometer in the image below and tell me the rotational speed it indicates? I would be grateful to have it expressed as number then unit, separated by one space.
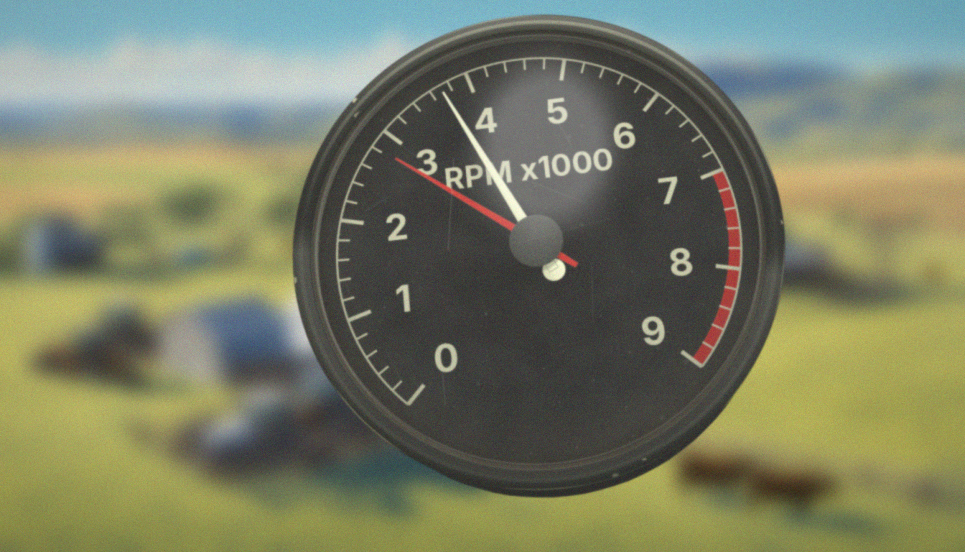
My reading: 3700 rpm
